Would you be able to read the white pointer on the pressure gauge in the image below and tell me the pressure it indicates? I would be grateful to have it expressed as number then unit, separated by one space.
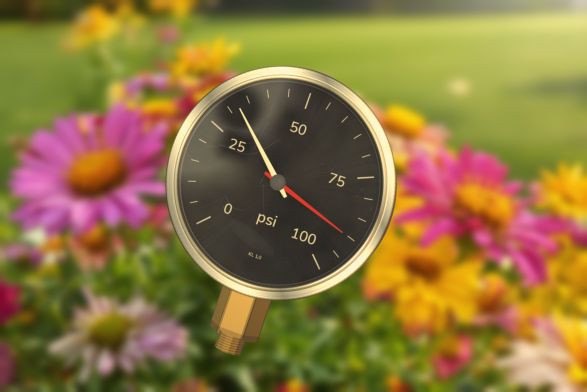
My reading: 32.5 psi
